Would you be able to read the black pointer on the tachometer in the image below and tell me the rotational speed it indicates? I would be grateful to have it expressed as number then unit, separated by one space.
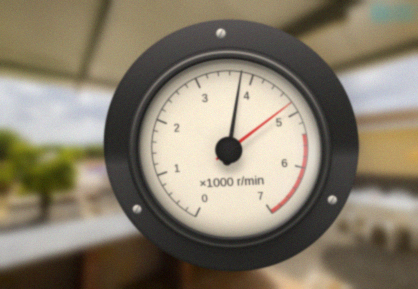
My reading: 3800 rpm
